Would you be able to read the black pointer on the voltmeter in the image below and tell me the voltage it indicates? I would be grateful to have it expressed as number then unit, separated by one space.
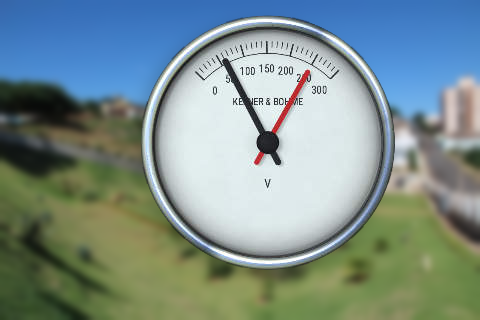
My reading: 60 V
